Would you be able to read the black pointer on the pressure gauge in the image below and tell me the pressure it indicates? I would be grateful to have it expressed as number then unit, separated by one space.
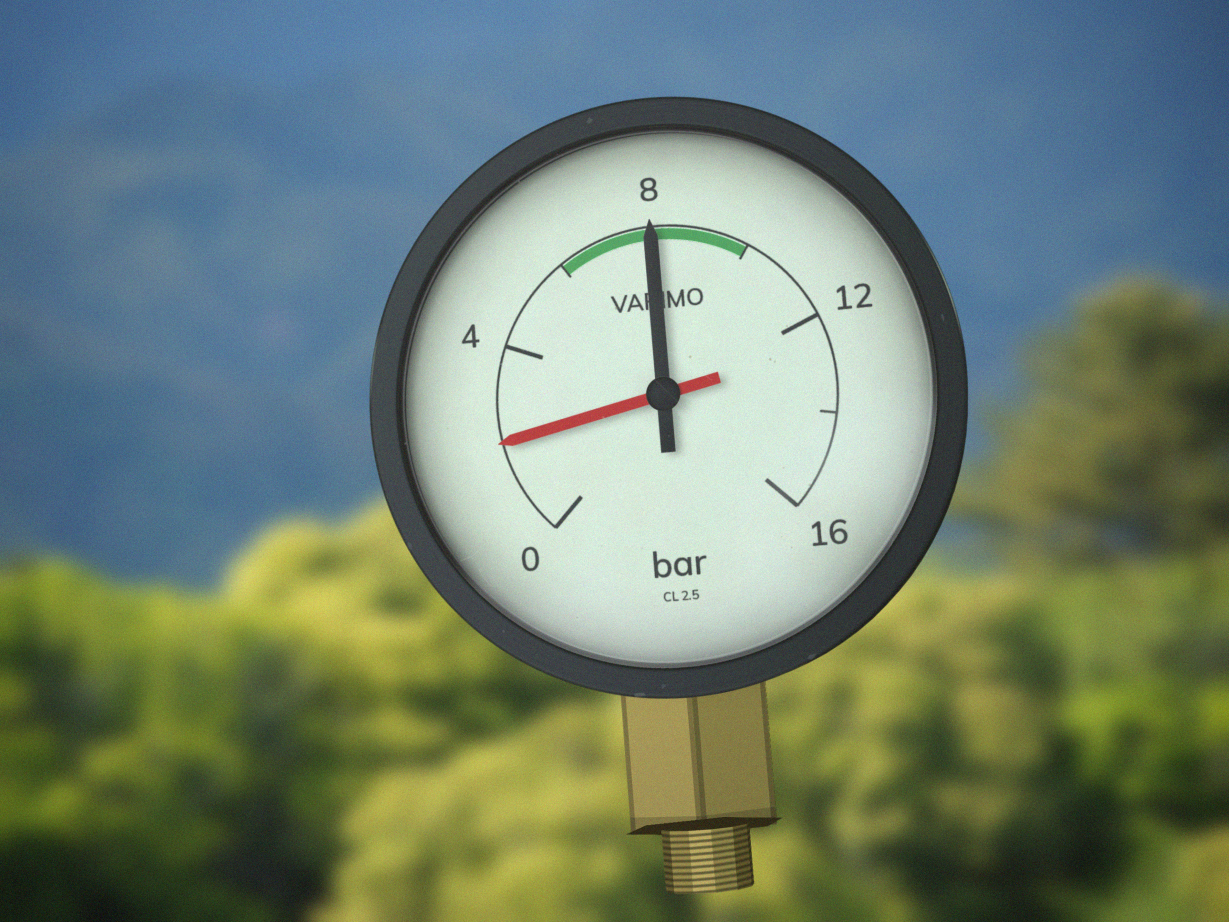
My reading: 8 bar
